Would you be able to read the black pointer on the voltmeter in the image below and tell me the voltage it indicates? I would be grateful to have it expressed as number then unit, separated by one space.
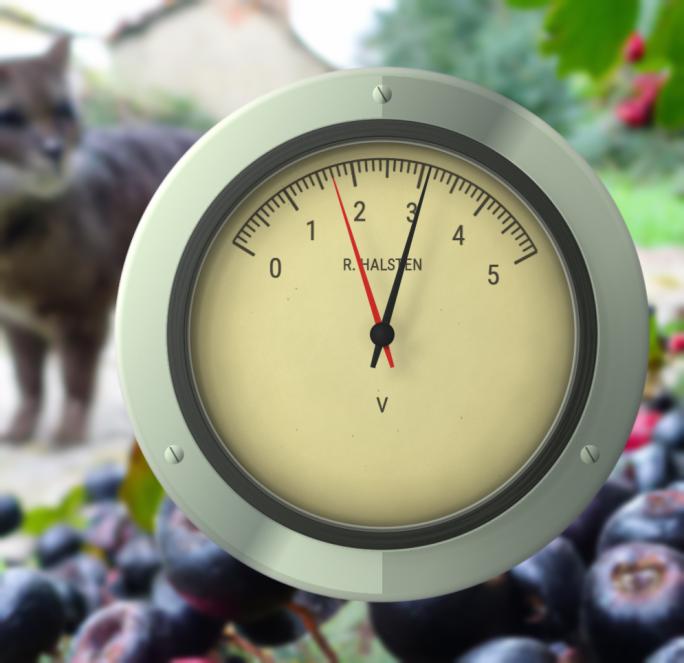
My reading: 3.1 V
